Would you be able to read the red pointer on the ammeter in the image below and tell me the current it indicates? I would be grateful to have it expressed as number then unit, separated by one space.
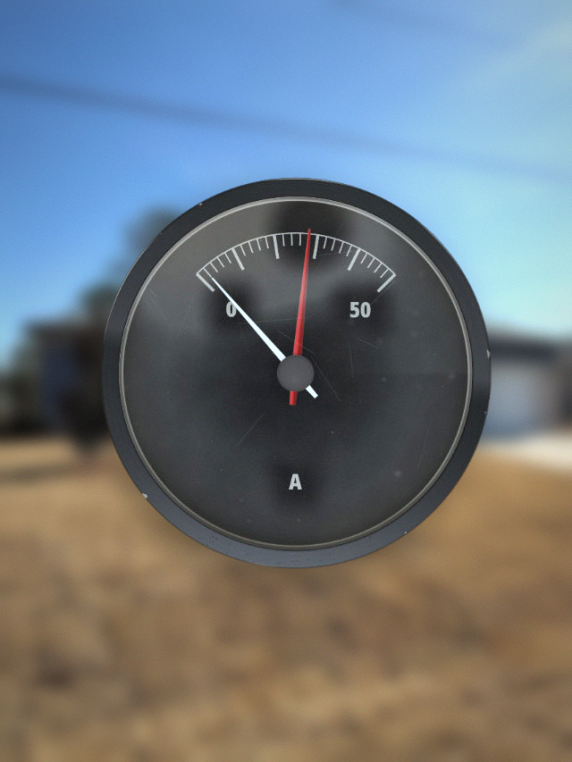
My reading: 28 A
